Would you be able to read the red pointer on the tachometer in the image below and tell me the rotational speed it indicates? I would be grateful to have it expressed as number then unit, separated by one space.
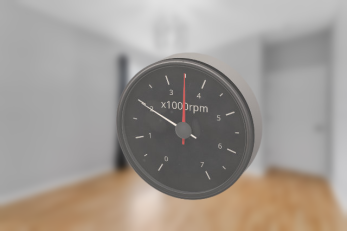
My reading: 3500 rpm
